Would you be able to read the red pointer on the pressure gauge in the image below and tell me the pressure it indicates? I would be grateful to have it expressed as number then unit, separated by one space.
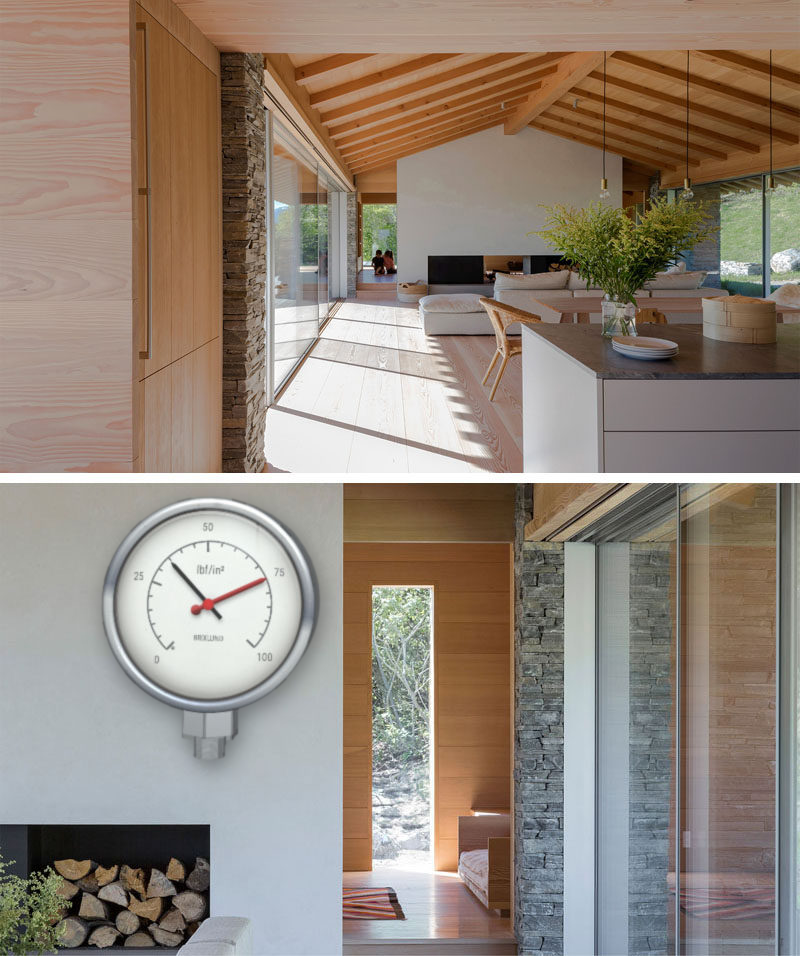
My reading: 75 psi
